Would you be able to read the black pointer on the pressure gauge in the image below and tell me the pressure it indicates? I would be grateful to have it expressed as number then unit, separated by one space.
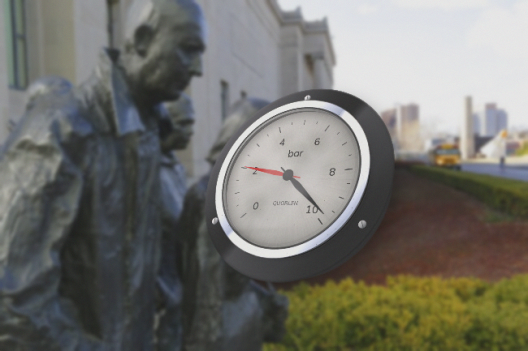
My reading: 9.75 bar
